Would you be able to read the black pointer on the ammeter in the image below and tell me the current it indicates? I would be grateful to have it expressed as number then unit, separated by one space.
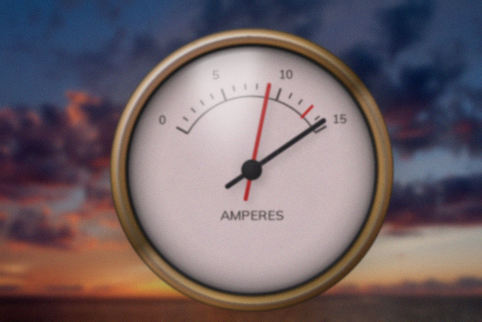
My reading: 14.5 A
